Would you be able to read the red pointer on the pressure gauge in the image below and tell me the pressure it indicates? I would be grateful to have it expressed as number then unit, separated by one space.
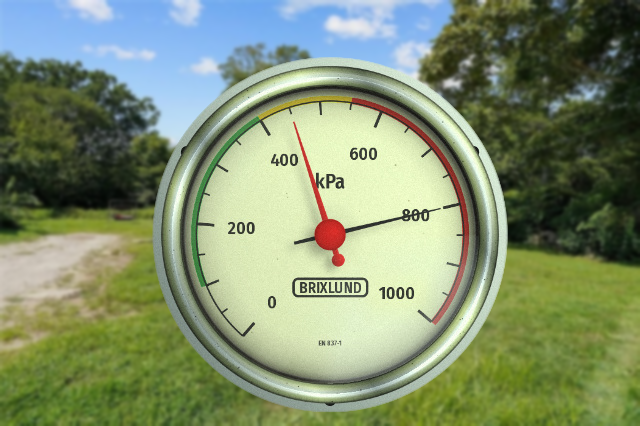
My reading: 450 kPa
